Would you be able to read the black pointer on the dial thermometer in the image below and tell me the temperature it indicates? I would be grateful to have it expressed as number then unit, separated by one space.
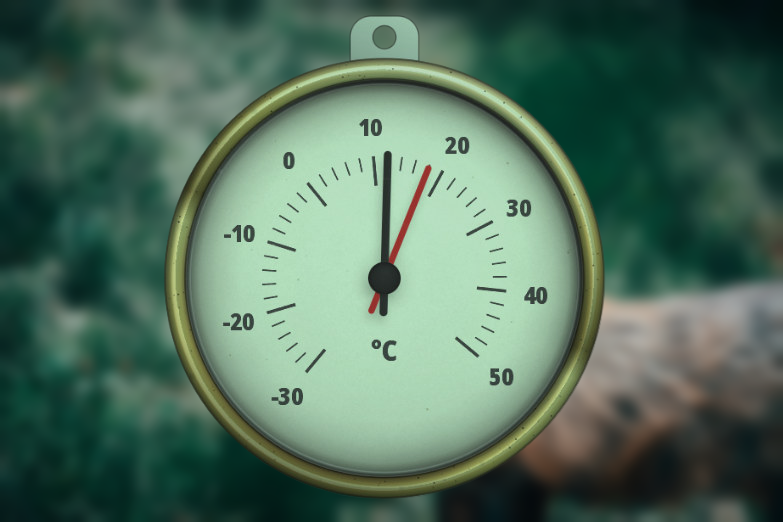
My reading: 12 °C
